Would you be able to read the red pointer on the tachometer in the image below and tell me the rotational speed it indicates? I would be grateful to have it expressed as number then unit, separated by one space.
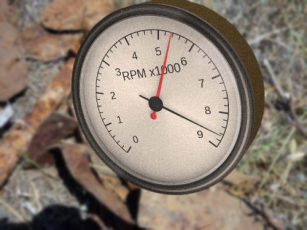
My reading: 5400 rpm
